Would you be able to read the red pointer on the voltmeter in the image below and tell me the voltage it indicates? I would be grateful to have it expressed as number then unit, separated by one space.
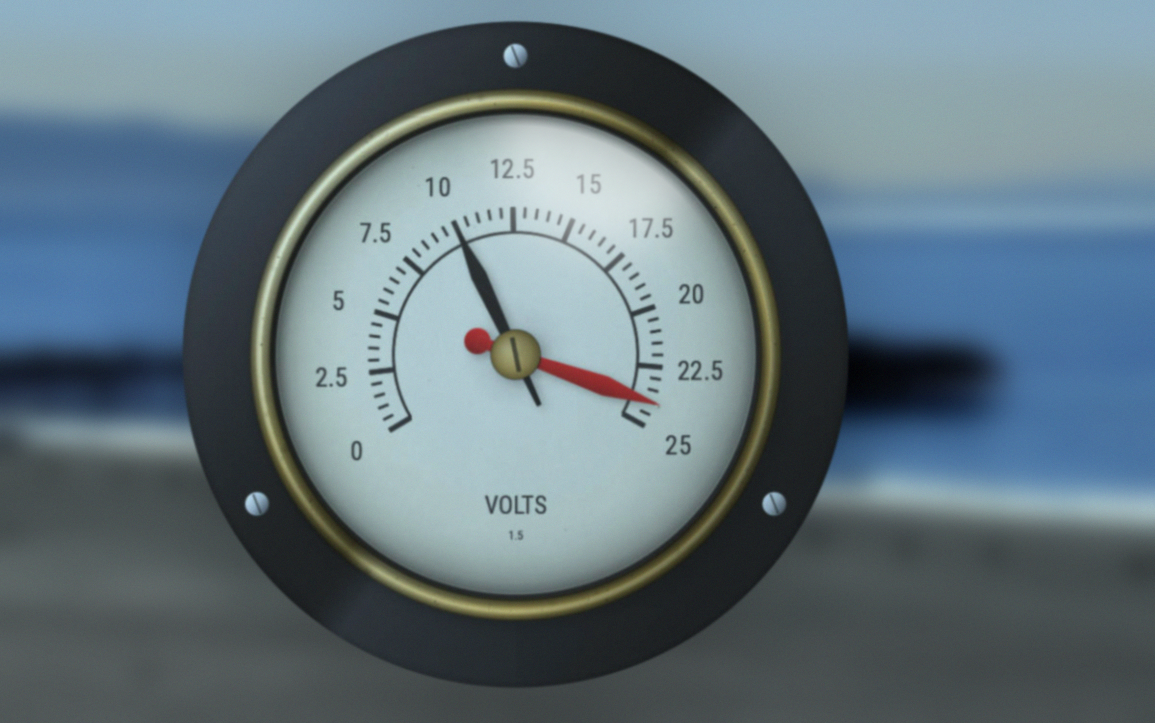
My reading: 24 V
